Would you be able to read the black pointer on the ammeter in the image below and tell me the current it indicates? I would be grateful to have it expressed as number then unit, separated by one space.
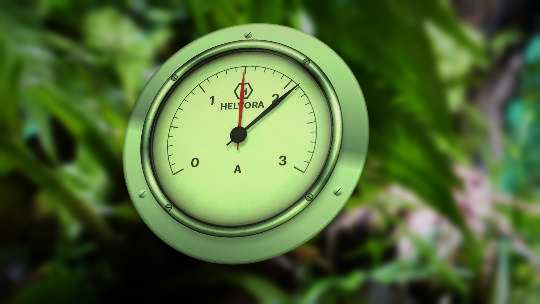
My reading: 2.1 A
